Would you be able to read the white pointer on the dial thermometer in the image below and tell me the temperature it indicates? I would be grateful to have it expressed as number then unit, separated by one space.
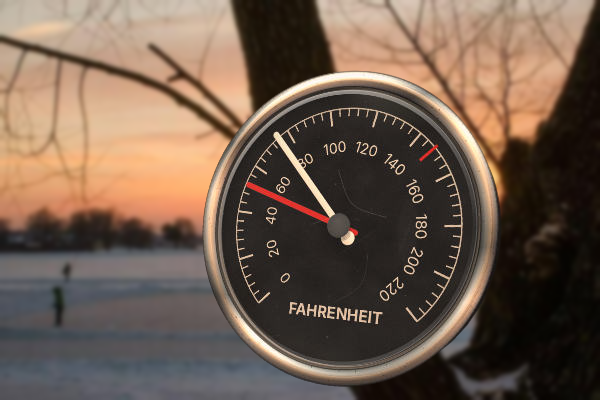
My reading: 76 °F
